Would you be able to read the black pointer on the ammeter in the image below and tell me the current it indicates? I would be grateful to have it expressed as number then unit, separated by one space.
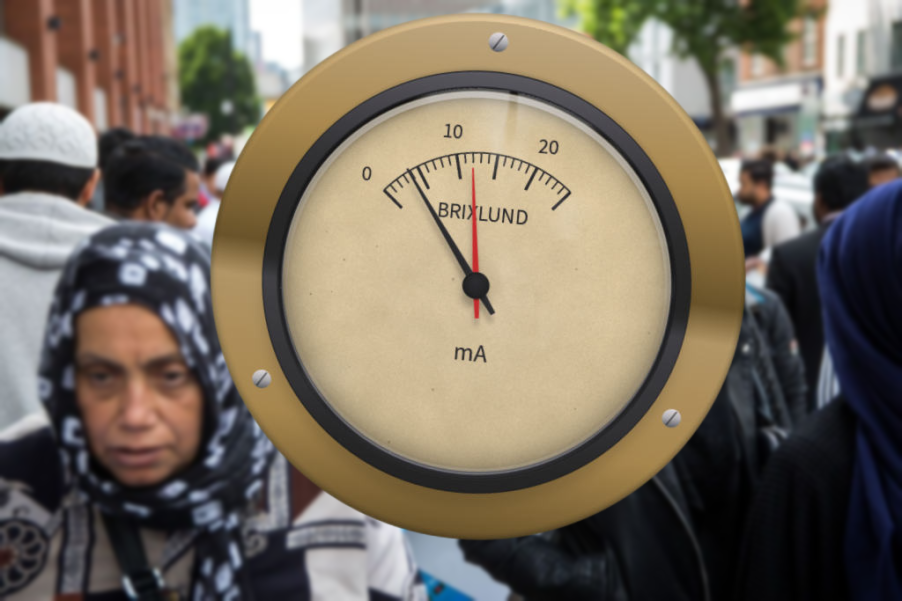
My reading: 4 mA
